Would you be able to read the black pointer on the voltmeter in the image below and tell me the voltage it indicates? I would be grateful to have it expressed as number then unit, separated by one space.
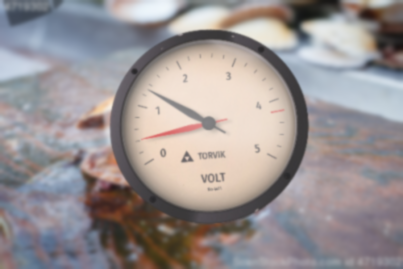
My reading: 1.3 V
